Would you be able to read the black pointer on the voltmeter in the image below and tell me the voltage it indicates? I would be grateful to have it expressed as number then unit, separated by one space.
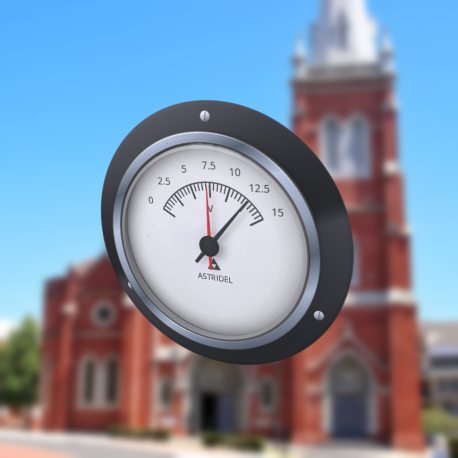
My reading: 12.5 V
